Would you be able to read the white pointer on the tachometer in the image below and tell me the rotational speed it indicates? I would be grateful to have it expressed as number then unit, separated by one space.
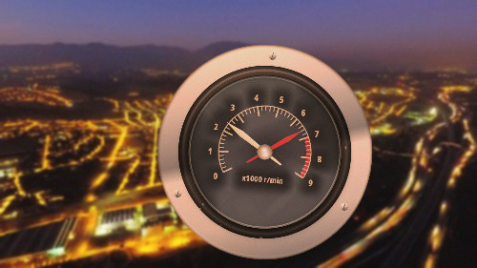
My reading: 2400 rpm
